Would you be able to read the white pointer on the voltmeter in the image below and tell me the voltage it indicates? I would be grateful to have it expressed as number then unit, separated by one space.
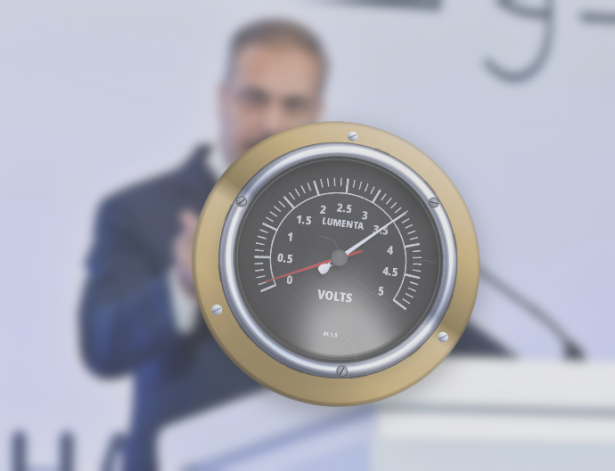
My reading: 3.5 V
